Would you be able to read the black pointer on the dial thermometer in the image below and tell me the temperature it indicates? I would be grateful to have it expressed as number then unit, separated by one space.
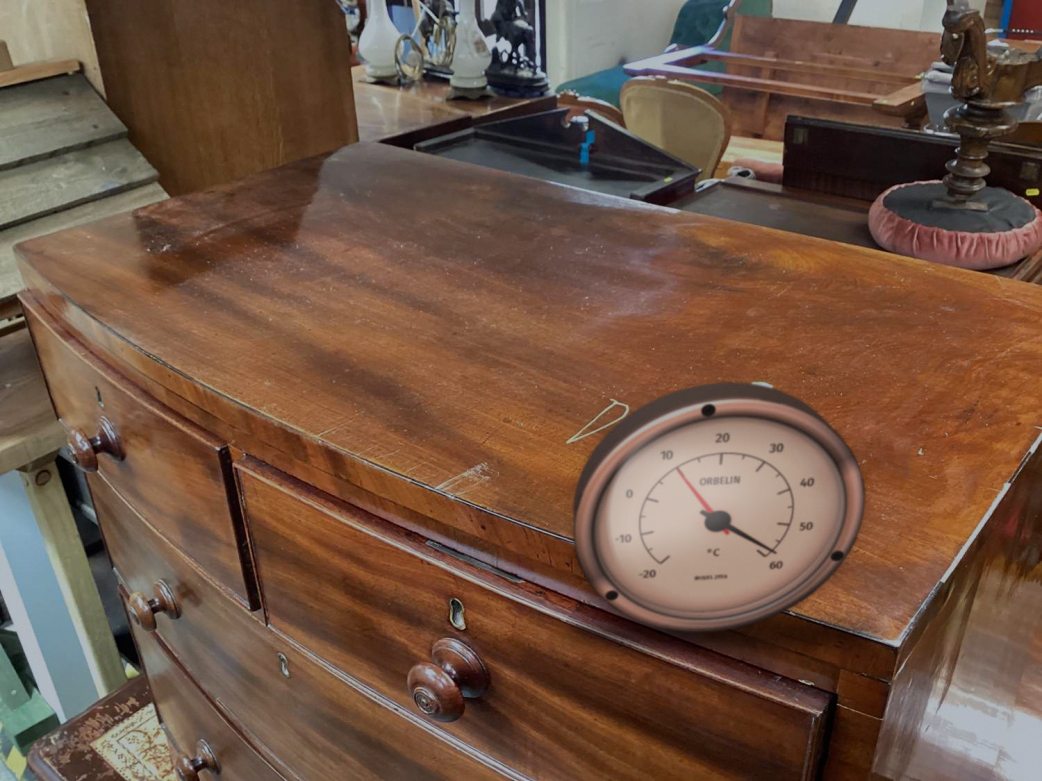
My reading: 57.5 °C
